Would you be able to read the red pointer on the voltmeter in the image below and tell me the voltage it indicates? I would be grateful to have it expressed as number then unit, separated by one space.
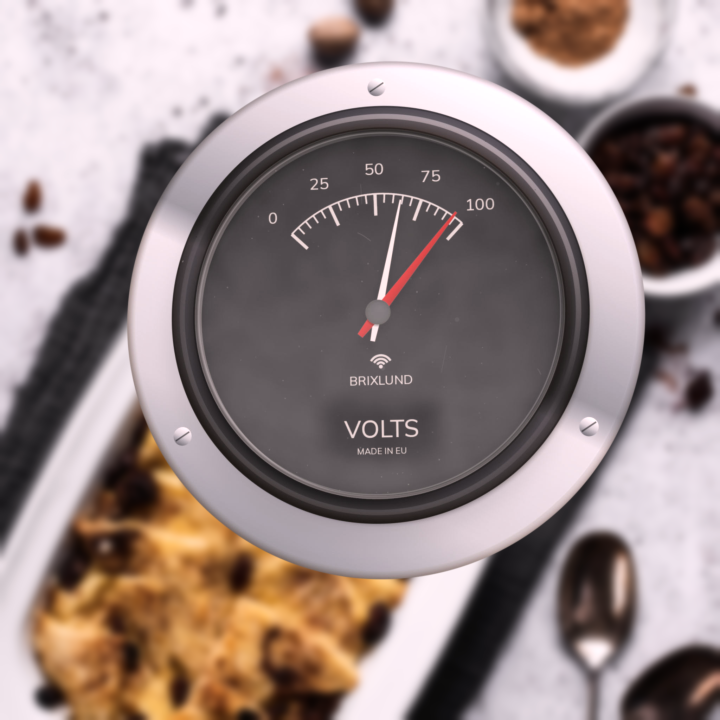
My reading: 95 V
